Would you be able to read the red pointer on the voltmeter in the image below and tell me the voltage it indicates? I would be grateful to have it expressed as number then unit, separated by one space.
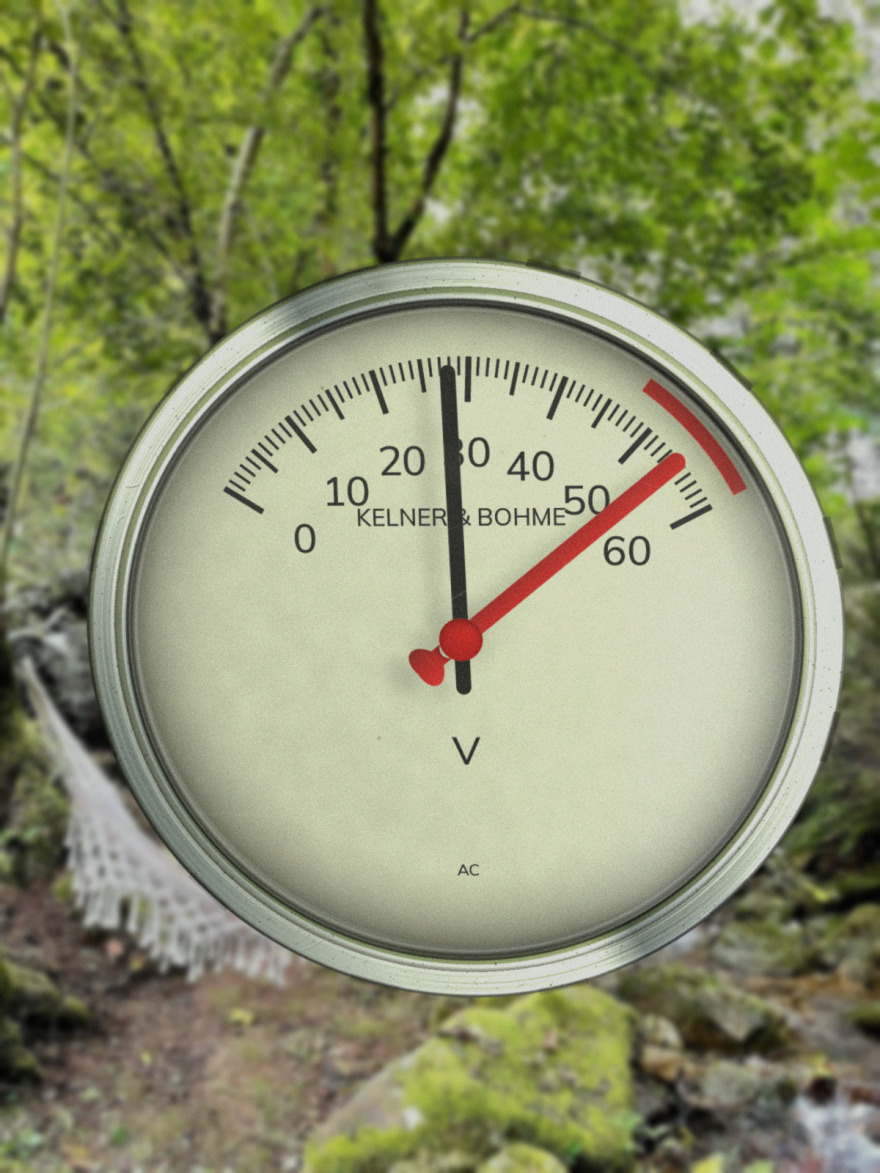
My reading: 54 V
